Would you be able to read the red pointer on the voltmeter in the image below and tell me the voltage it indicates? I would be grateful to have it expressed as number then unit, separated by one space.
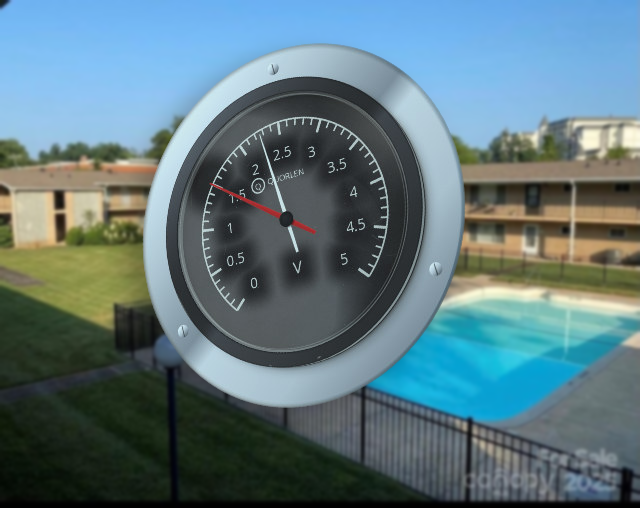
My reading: 1.5 V
